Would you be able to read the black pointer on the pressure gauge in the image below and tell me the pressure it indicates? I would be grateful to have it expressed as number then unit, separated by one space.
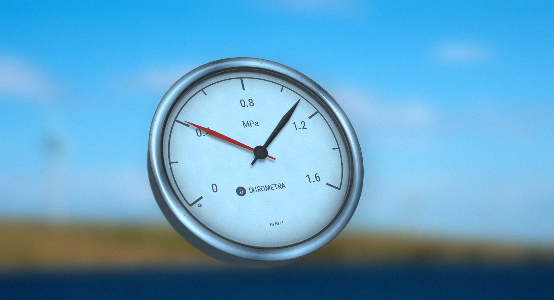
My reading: 1.1 MPa
